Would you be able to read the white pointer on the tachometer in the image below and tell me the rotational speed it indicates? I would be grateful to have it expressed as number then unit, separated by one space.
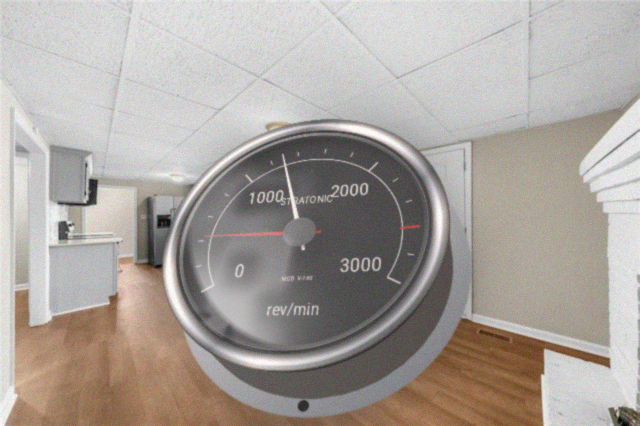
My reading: 1300 rpm
